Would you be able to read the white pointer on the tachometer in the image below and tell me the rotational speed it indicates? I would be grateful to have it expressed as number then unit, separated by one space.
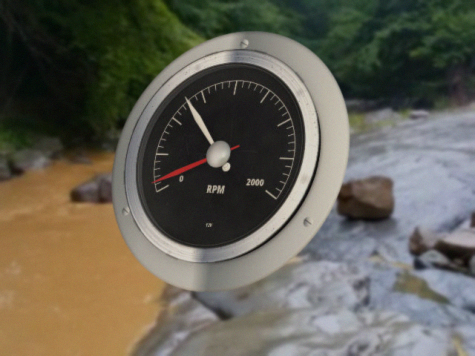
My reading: 650 rpm
